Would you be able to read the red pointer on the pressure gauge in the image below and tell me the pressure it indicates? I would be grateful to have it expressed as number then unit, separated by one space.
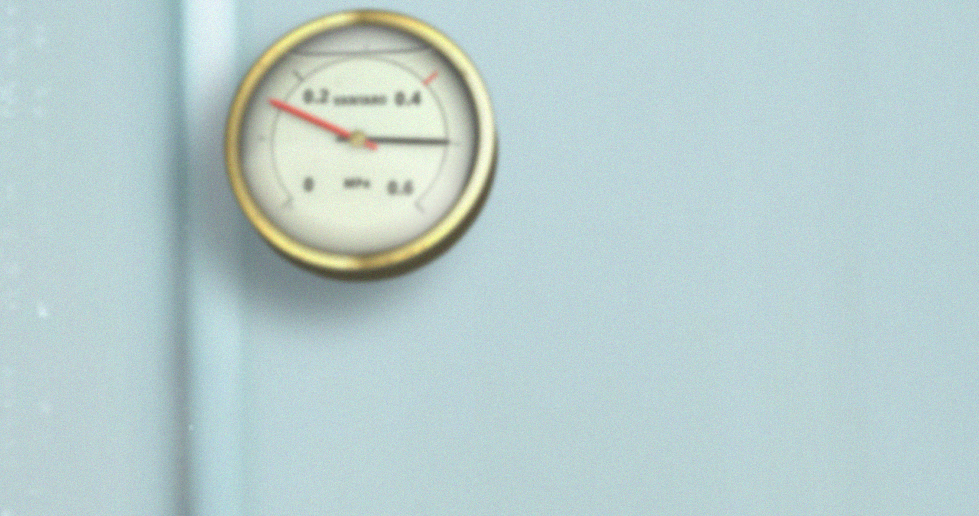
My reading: 0.15 MPa
